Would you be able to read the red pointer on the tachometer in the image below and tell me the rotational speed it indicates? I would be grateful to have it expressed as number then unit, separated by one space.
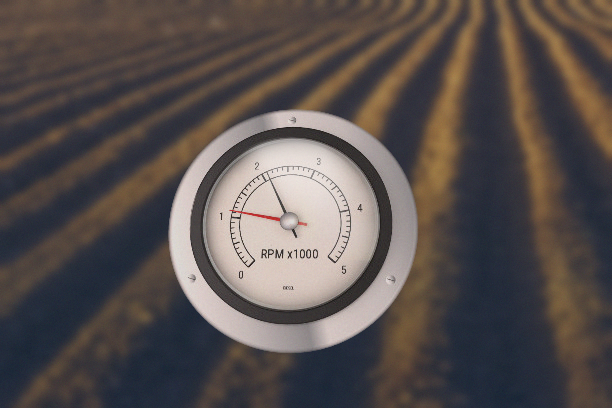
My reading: 1100 rpm
